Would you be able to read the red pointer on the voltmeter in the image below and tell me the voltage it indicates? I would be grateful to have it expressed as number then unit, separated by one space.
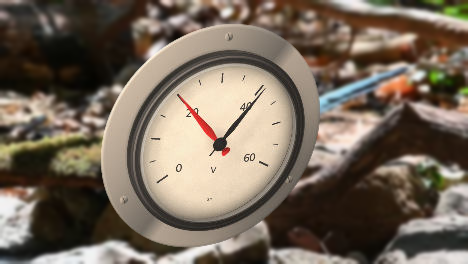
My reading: 20 V
